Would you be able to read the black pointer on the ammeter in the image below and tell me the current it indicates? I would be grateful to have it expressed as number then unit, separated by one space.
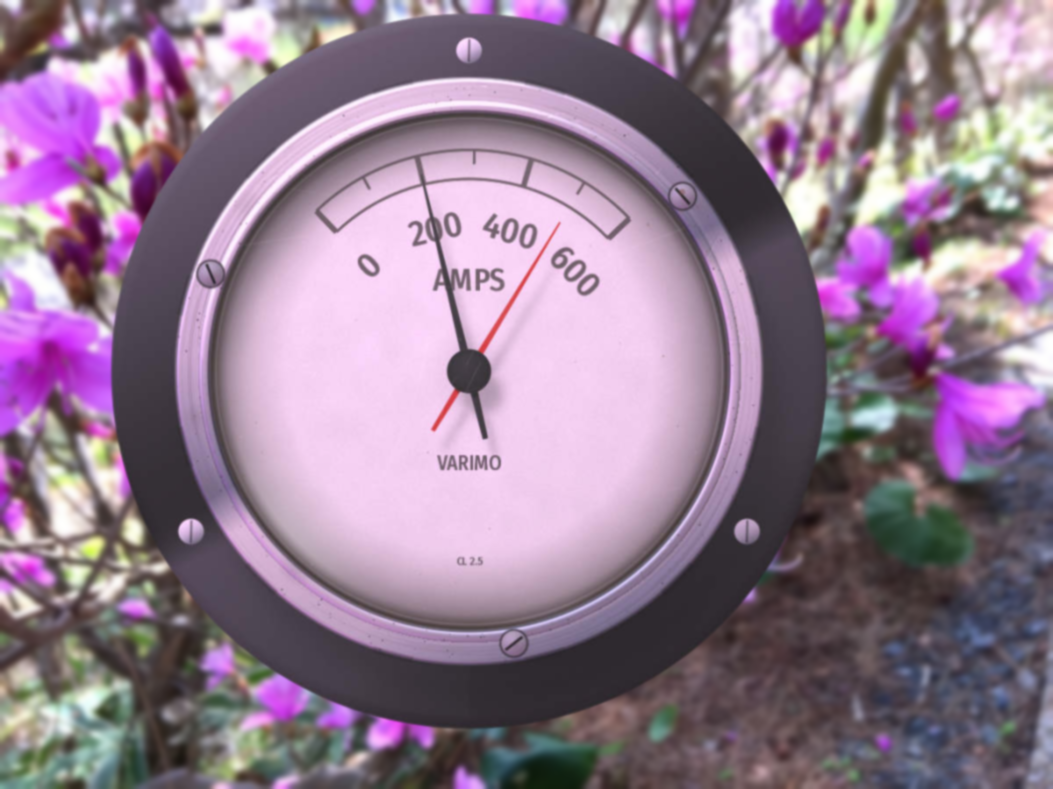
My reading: 200 A
